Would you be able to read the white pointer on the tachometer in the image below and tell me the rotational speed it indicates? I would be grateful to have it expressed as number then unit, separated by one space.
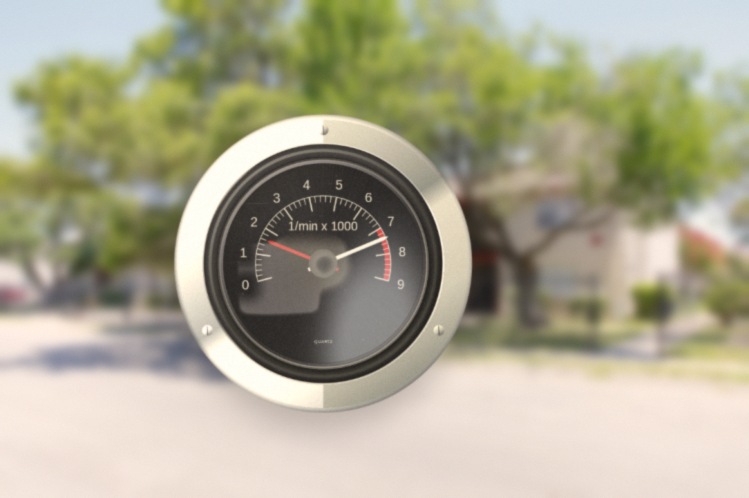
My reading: 7400 rpm
